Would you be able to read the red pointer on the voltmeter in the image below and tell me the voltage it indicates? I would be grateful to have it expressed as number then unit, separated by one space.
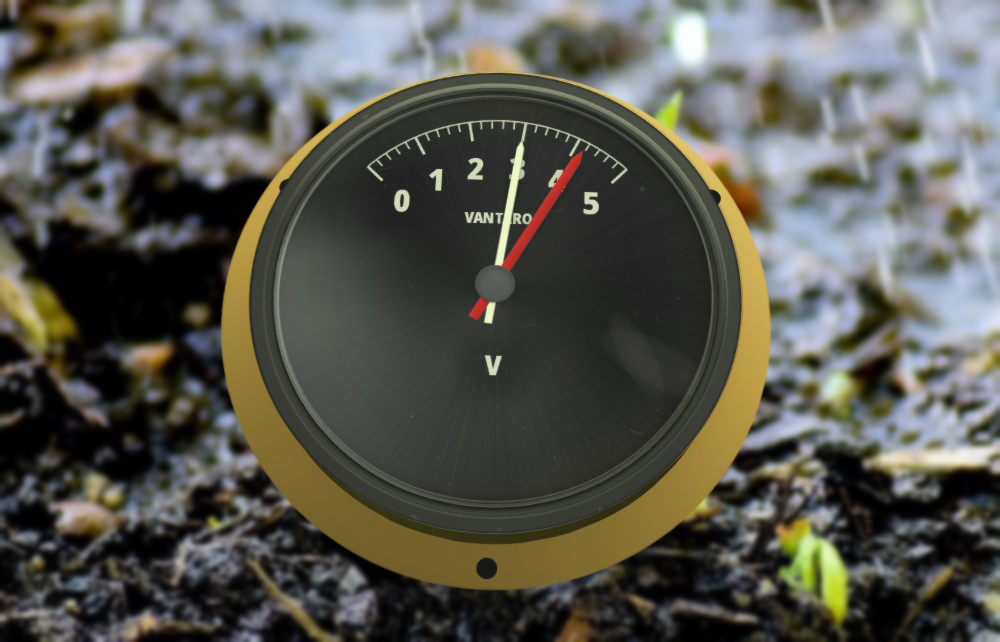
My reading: 4.2 V
